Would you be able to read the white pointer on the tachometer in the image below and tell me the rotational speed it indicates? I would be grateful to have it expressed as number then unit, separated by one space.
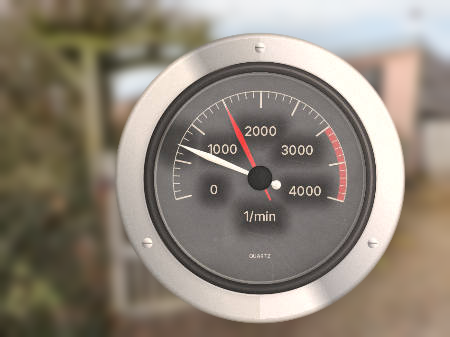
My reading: 700 rpm
